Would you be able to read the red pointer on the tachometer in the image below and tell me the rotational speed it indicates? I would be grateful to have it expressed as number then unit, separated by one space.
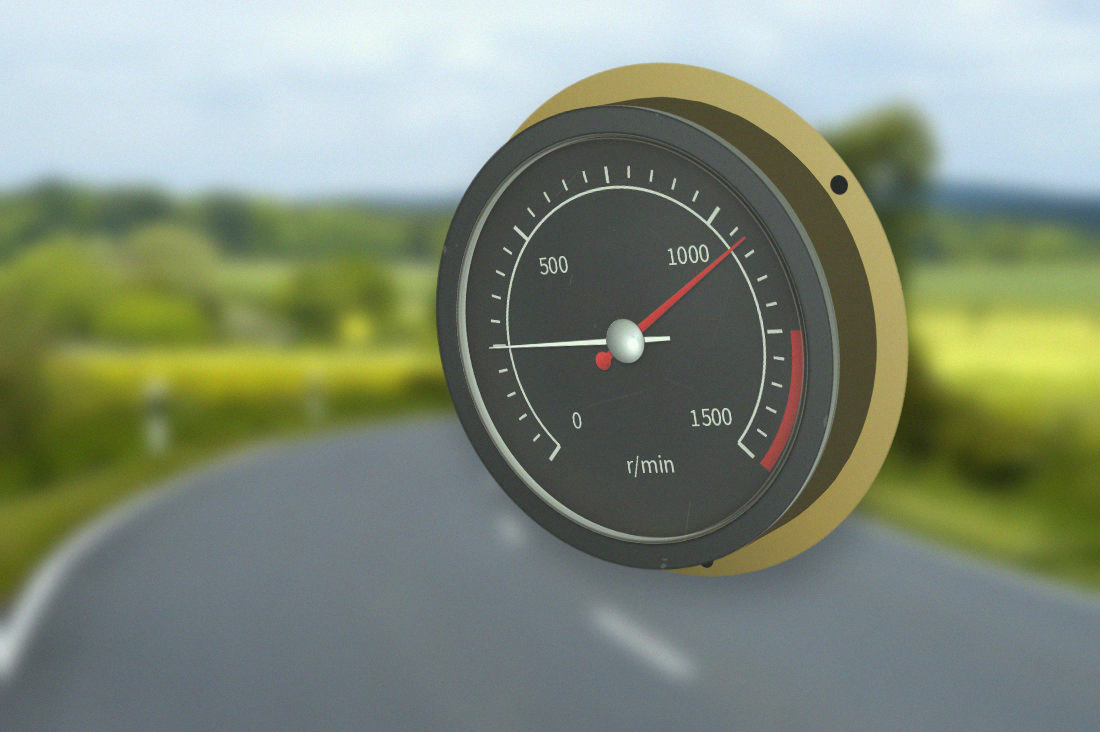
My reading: 1075 rpm
